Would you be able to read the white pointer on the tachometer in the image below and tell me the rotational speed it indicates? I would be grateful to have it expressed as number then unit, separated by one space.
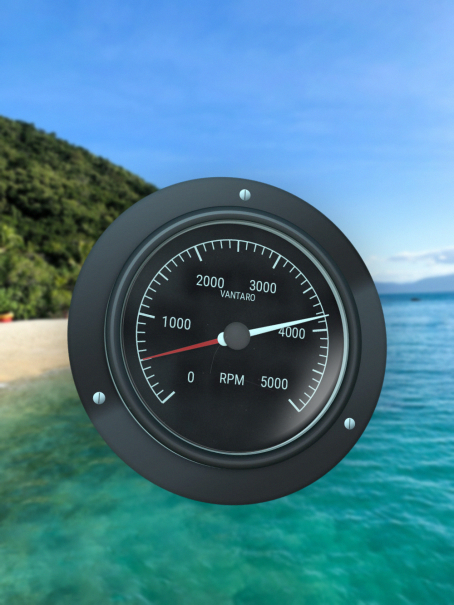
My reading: 3850 rpm
